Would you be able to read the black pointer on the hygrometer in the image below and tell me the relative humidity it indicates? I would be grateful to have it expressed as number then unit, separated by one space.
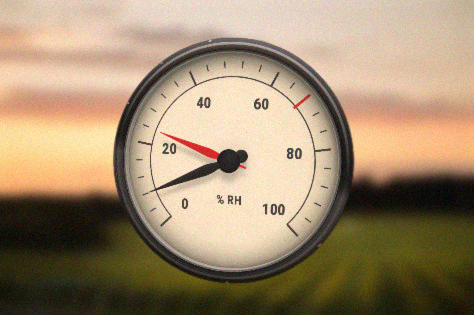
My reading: 8 %
